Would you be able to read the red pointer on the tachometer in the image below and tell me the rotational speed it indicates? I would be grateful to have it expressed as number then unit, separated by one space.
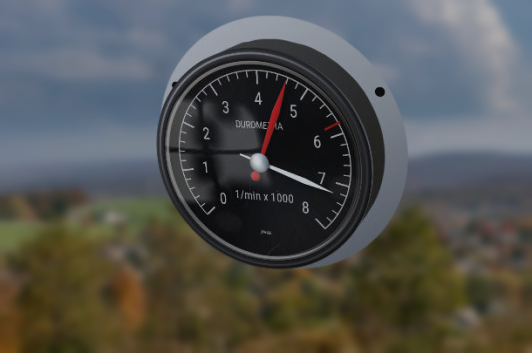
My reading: 4600 rpm
